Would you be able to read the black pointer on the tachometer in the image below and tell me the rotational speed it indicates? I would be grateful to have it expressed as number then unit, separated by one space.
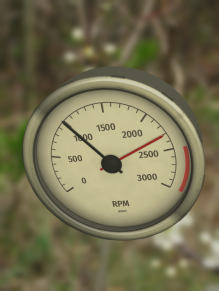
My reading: 1000 rpm
